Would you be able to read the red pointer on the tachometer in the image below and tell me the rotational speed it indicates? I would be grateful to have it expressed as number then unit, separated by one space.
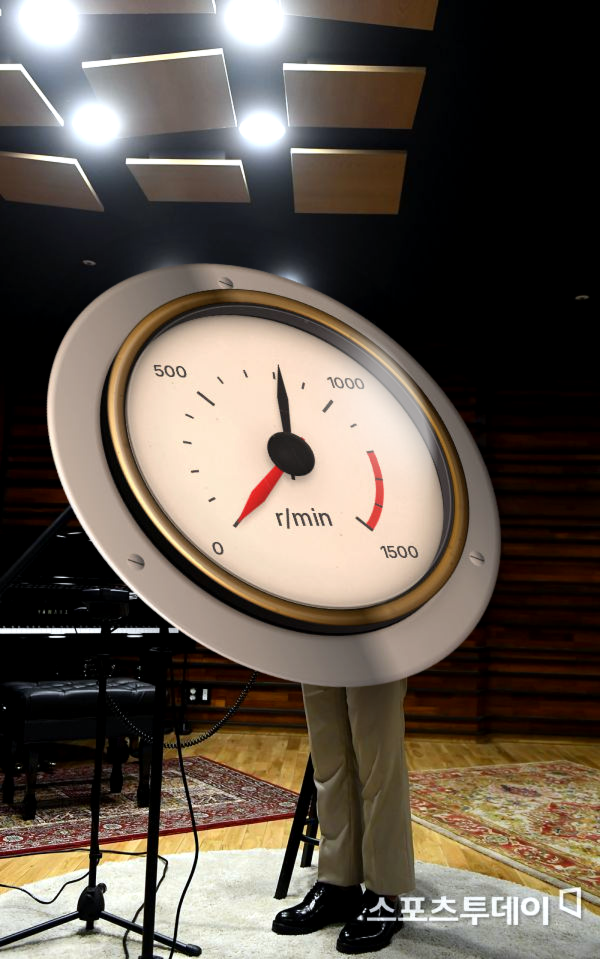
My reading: 0 rpm
